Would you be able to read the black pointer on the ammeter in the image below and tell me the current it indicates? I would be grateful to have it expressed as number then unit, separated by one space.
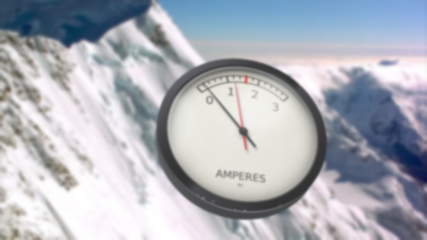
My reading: 0.2 A
